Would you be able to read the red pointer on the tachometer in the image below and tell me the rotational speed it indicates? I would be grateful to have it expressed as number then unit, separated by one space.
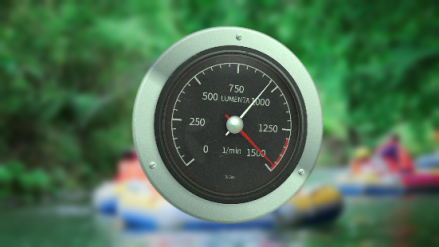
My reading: 1475 rpm
